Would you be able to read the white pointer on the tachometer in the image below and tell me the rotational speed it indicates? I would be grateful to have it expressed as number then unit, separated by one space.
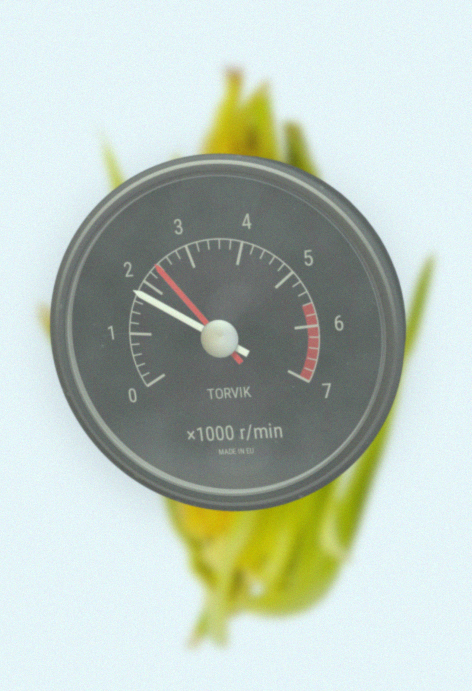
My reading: 1800 rpm
